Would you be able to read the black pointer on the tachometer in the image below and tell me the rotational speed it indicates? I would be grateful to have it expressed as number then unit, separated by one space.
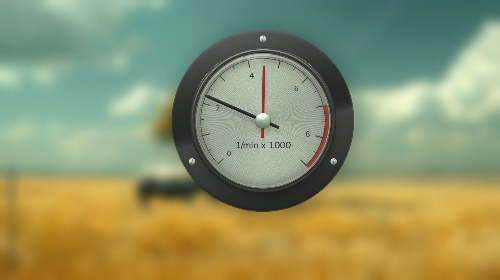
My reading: 2250 rpm
